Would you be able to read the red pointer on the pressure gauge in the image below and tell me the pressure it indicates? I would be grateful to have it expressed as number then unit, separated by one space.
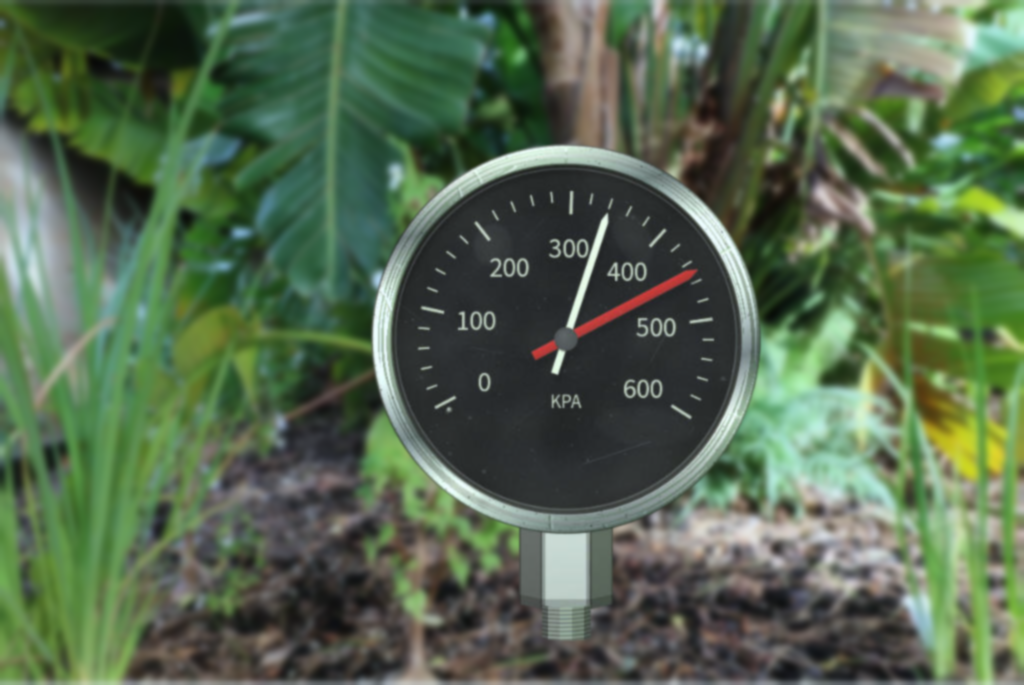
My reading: 450 kPa
